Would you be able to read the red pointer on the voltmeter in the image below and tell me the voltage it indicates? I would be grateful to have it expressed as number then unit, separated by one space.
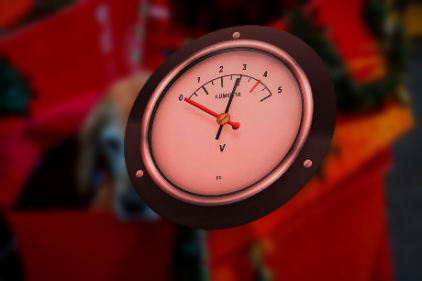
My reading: 0 V
